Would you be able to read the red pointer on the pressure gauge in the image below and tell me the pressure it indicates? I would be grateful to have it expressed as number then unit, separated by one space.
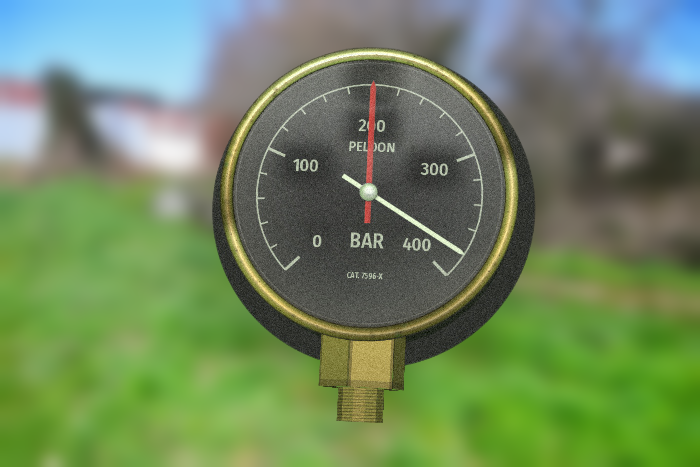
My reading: 200 bar
